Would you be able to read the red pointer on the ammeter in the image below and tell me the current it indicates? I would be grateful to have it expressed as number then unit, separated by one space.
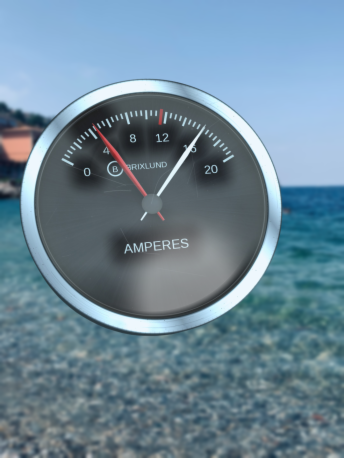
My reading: 4.5 A
